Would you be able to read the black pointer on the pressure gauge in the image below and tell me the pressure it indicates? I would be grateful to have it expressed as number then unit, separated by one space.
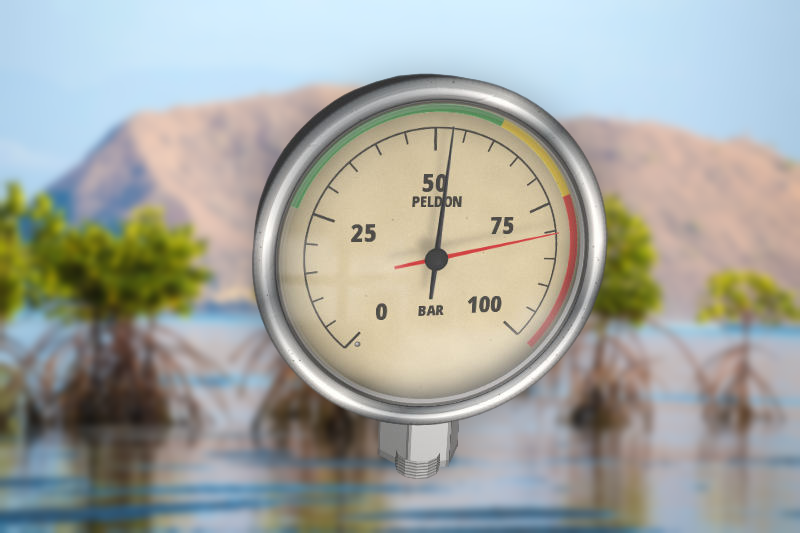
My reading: 52.5 bar
